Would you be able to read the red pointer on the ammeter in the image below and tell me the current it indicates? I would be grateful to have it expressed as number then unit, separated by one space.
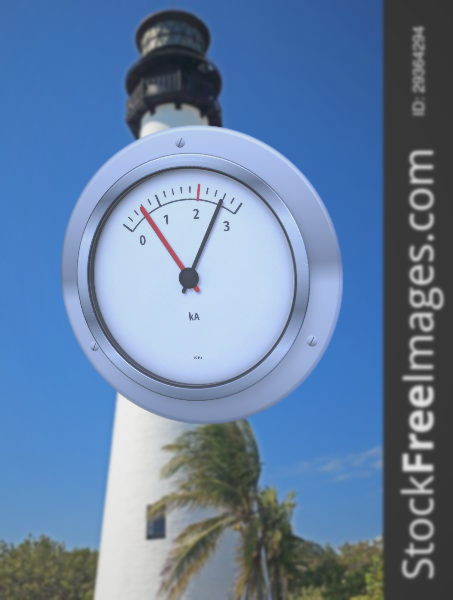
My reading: 0.6 kA
